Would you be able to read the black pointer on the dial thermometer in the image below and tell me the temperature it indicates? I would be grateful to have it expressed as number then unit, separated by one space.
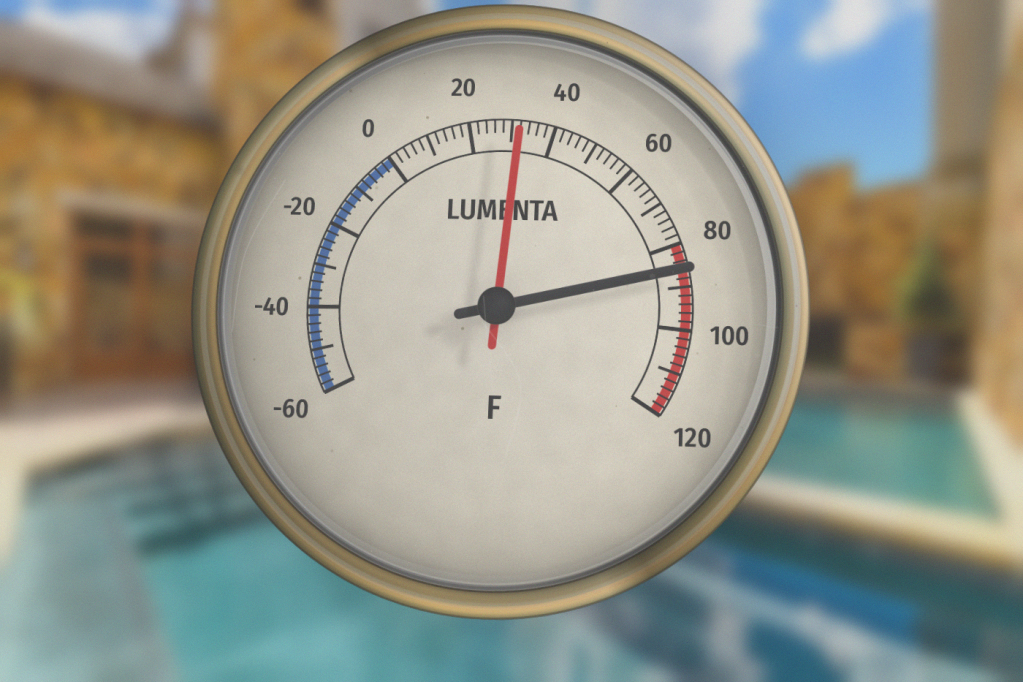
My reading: 86 °F
